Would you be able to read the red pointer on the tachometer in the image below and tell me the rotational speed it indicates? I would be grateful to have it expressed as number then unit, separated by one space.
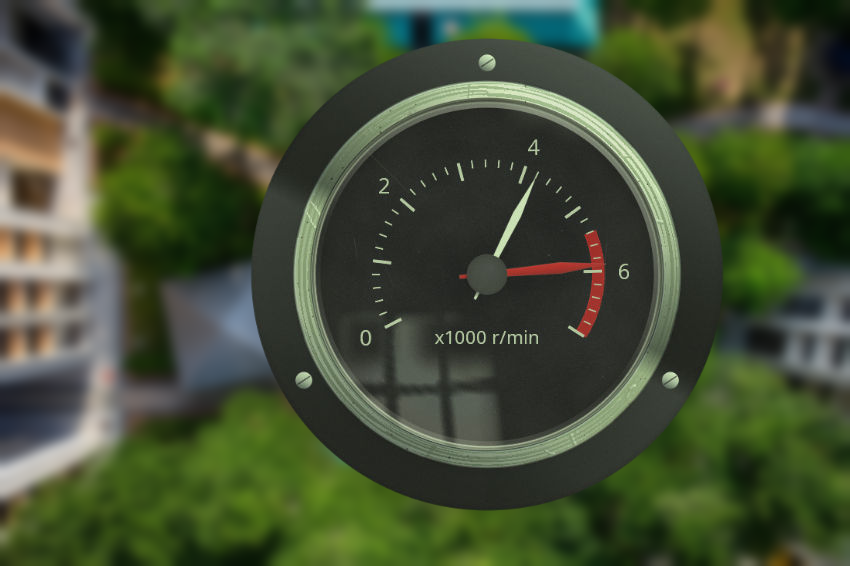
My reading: 5900 rpm
